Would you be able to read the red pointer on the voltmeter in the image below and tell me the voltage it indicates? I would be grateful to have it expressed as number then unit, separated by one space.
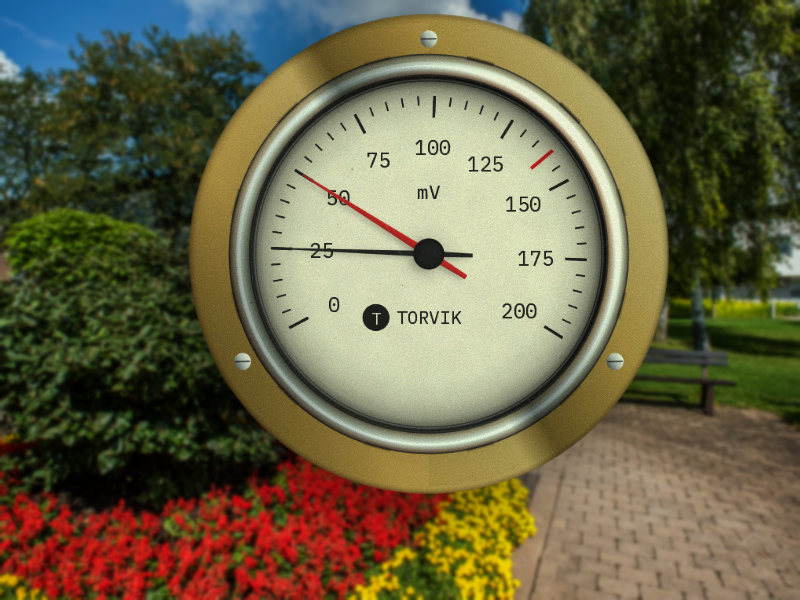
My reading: 50 mV
